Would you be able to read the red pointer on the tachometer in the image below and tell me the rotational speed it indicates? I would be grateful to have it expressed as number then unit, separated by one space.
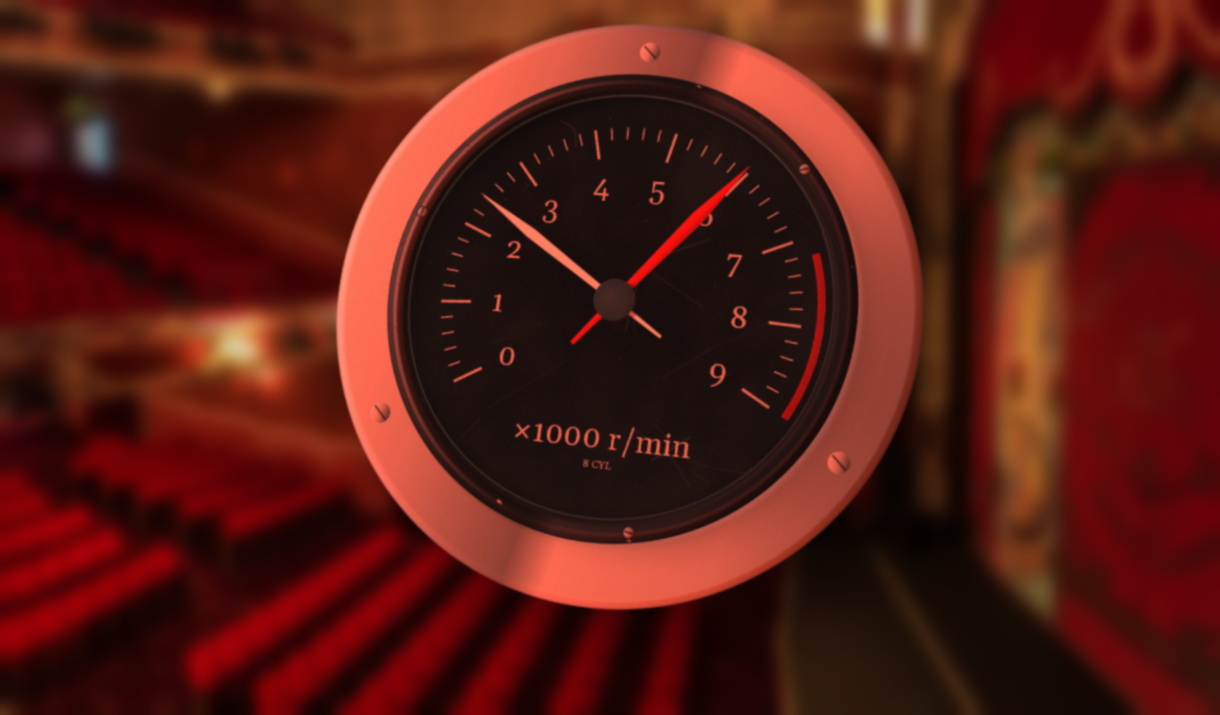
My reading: 6000 rpm
